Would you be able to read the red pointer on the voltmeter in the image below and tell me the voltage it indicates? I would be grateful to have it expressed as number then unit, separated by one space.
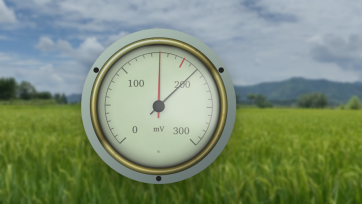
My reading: 150 mV
